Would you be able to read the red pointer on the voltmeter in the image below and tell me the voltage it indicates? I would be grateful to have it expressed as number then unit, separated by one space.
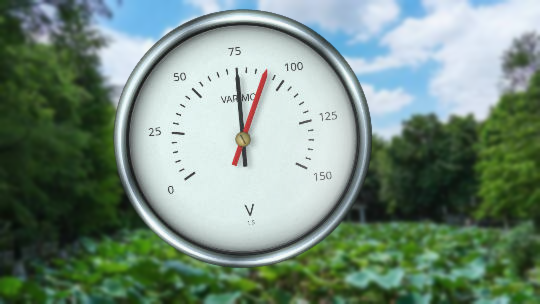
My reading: 90 V
